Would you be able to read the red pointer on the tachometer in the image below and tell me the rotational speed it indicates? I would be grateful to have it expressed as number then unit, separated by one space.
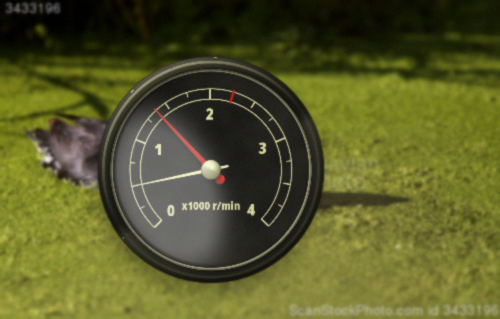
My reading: 1375 rpm
